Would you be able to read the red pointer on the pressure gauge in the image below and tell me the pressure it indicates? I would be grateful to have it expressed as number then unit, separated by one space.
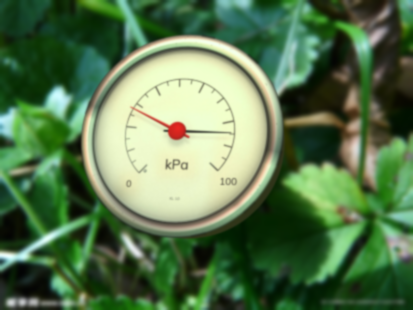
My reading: 27.5 kPa
